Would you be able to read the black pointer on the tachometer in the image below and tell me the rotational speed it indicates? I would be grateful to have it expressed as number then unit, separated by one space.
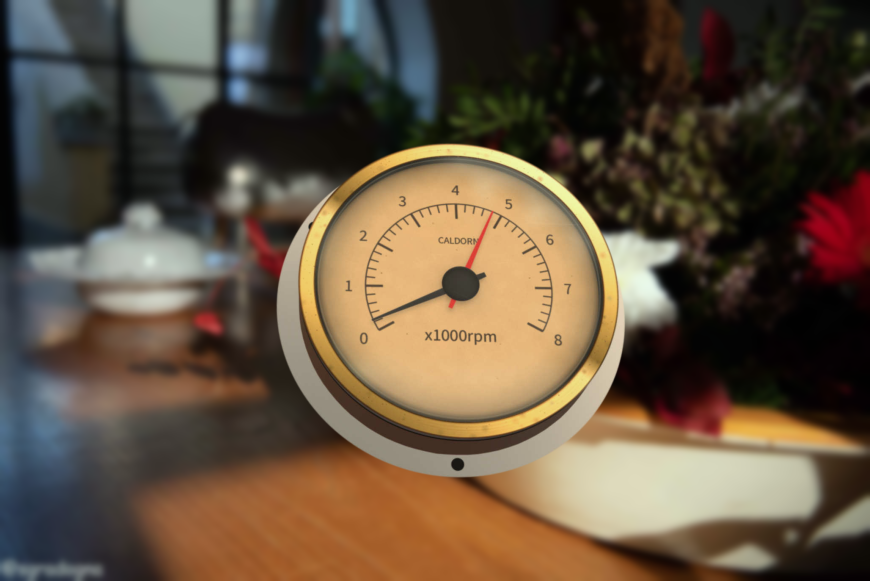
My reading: 200 rpm
